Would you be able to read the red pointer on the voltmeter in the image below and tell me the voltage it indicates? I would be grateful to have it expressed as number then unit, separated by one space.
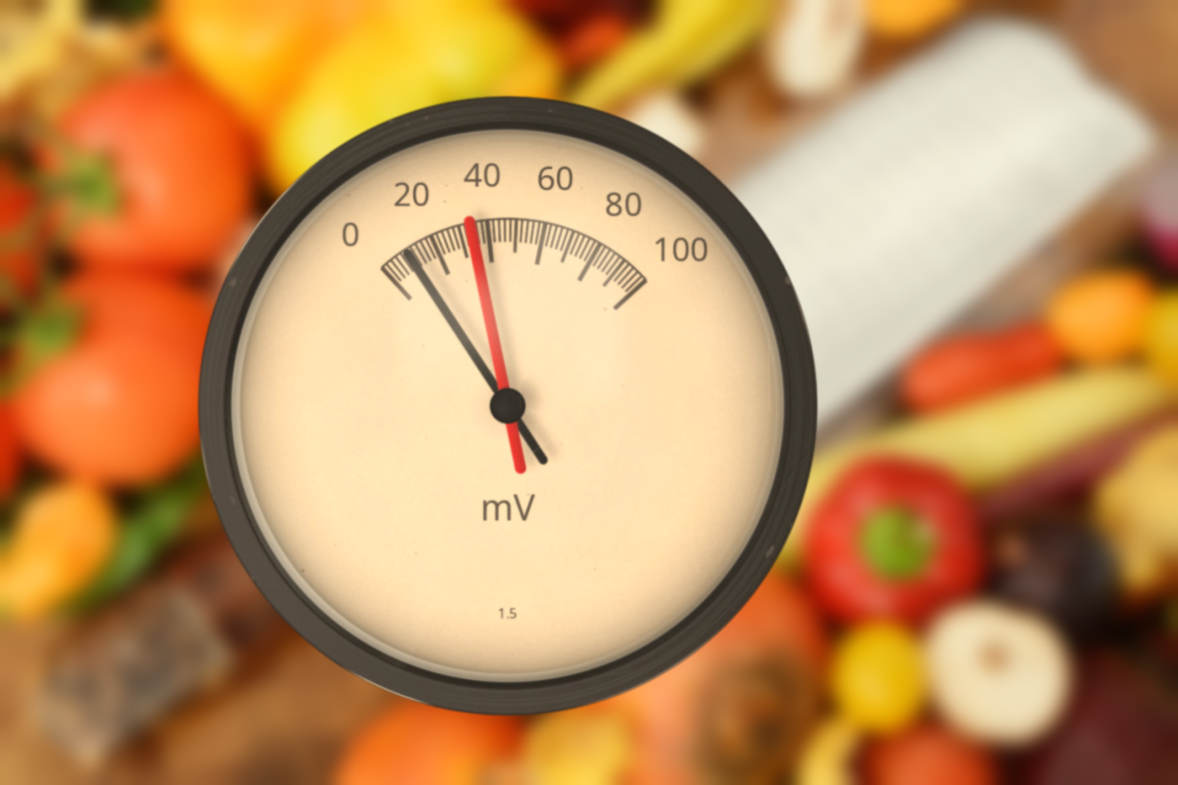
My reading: 34 mV
